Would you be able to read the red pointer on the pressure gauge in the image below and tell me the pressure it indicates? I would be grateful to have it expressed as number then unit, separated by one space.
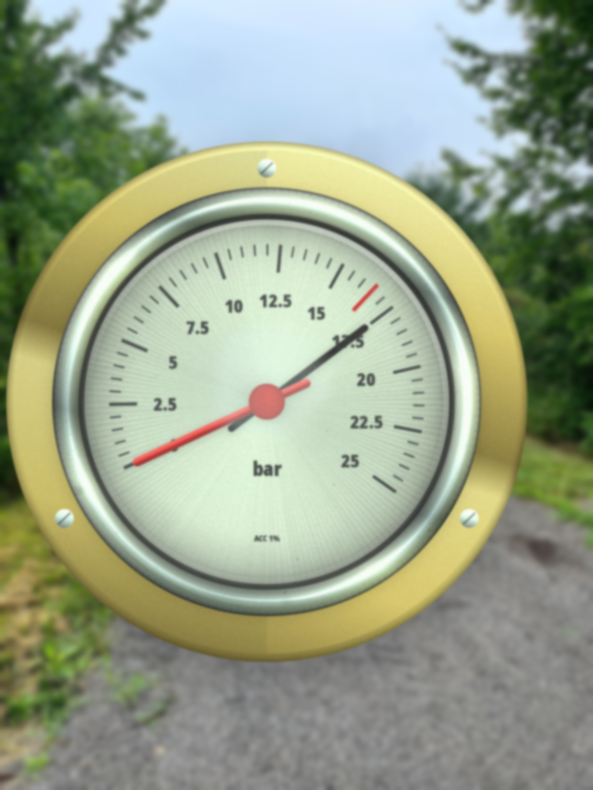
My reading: 0 bar
